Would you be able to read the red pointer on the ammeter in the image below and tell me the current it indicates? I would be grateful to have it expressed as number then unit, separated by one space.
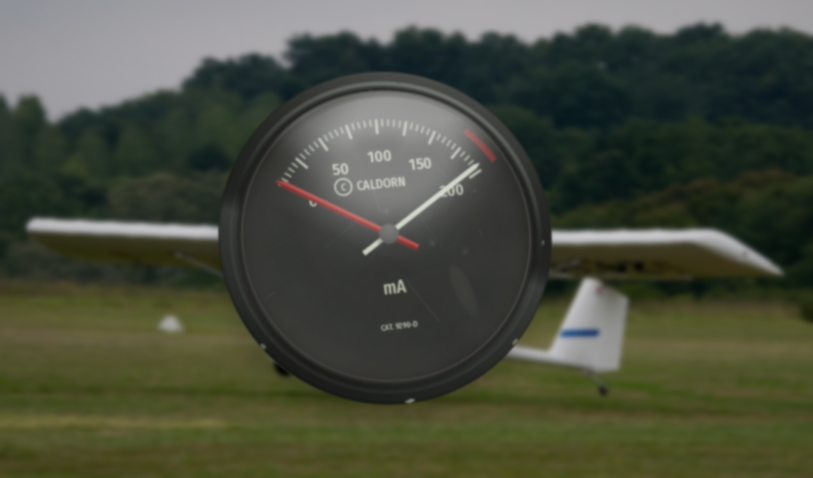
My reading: 0 mA
